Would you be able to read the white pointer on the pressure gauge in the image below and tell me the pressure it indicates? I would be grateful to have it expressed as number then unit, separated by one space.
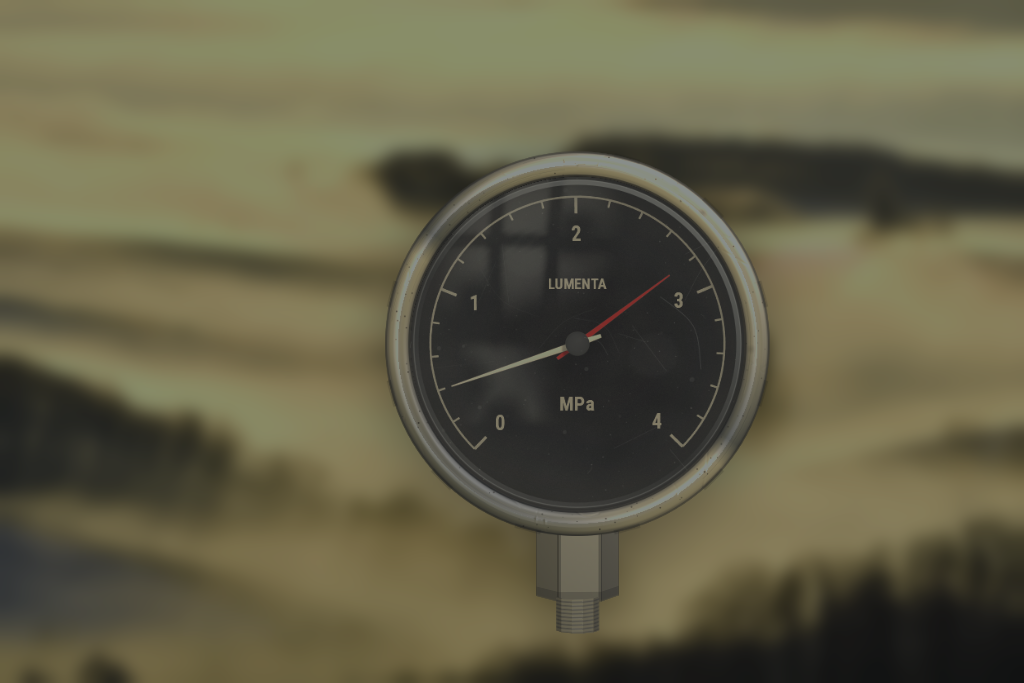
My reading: 0.4 MPa
